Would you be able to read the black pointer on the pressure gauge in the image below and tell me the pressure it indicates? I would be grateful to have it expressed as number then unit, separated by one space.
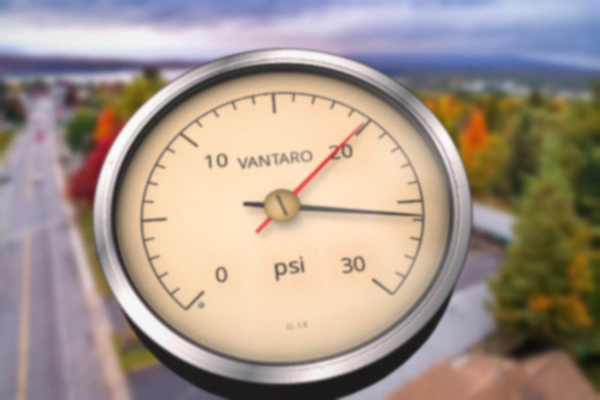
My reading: 26 psi
